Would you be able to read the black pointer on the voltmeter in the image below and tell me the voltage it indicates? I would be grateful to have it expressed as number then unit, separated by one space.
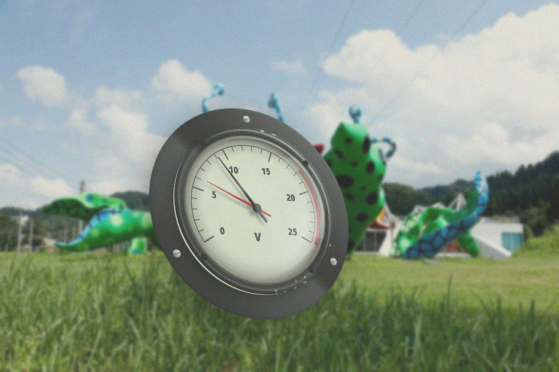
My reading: 9 V
